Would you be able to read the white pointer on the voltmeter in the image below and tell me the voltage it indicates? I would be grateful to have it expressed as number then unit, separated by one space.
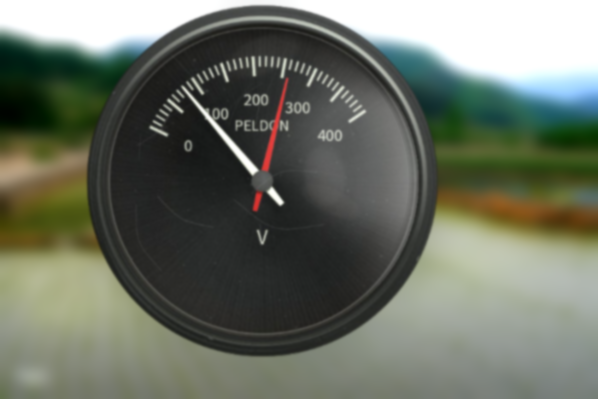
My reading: 80 V
